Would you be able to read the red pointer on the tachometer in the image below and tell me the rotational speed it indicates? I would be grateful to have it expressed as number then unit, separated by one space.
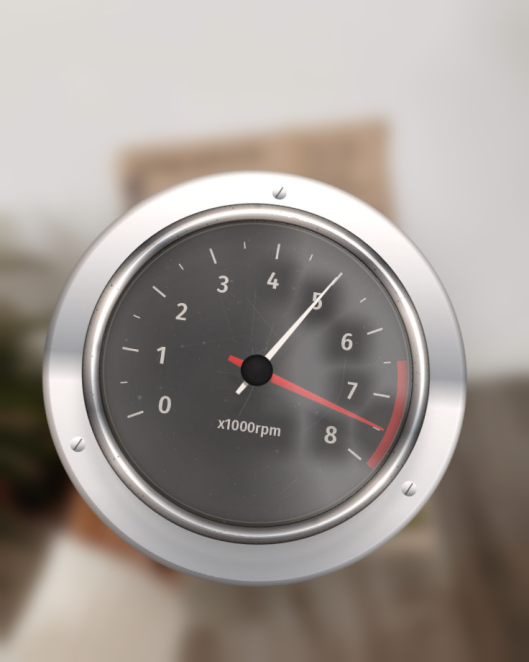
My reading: 7500 rpm
